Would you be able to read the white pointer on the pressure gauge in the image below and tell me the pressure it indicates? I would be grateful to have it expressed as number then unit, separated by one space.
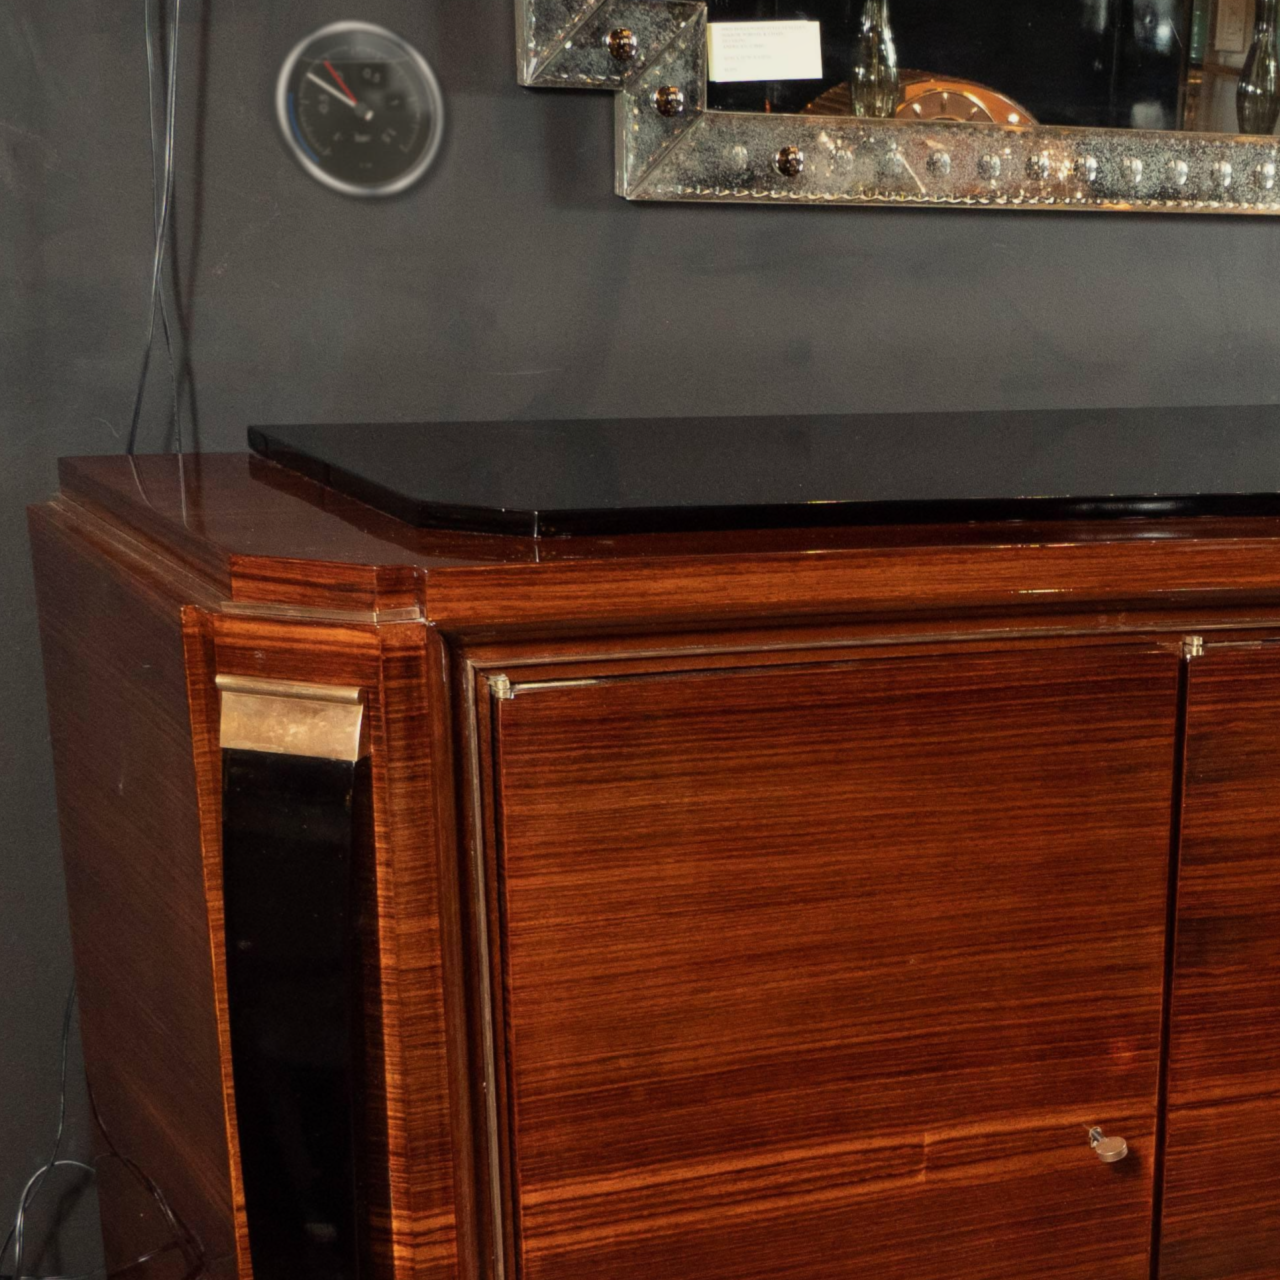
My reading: -0.25 bar
